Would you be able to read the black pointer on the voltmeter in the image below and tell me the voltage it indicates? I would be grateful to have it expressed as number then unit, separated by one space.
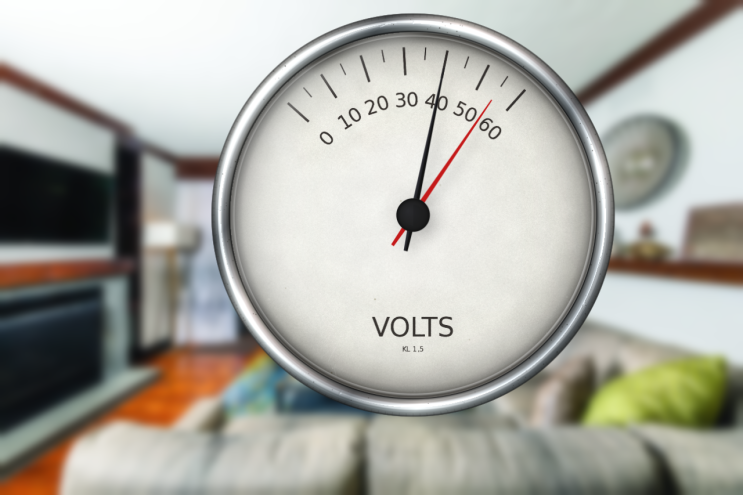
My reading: 40 V
